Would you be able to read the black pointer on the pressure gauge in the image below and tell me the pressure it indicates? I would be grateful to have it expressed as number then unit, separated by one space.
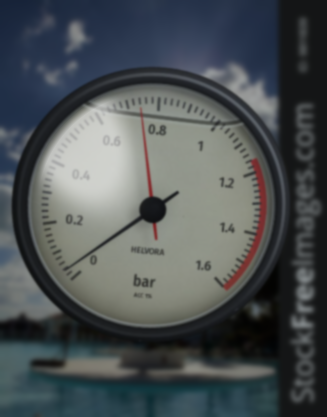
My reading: 0.04 bar
